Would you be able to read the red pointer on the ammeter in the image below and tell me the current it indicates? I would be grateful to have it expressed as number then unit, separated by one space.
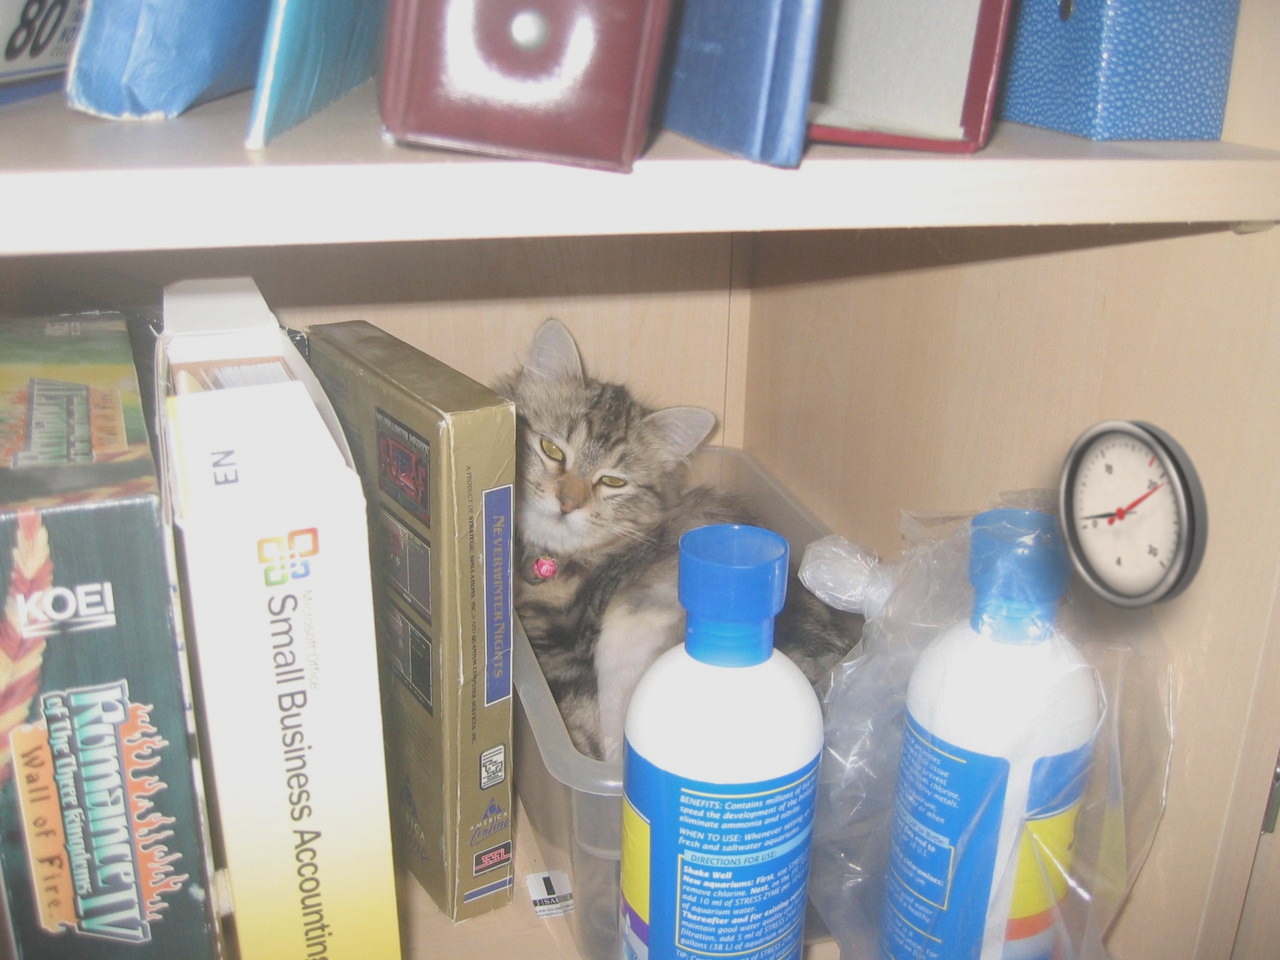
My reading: 21 A
